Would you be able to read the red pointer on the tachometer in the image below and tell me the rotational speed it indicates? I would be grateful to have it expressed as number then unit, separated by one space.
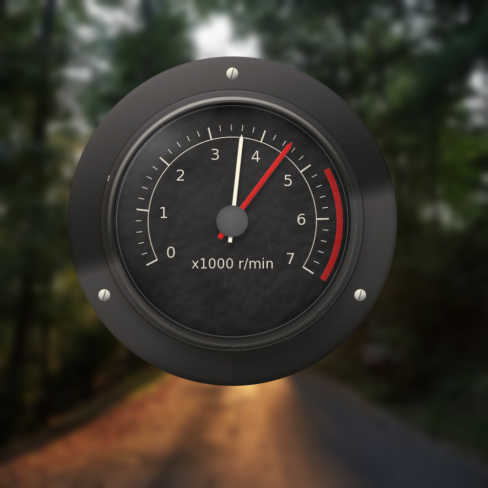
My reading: 4500 rpm
